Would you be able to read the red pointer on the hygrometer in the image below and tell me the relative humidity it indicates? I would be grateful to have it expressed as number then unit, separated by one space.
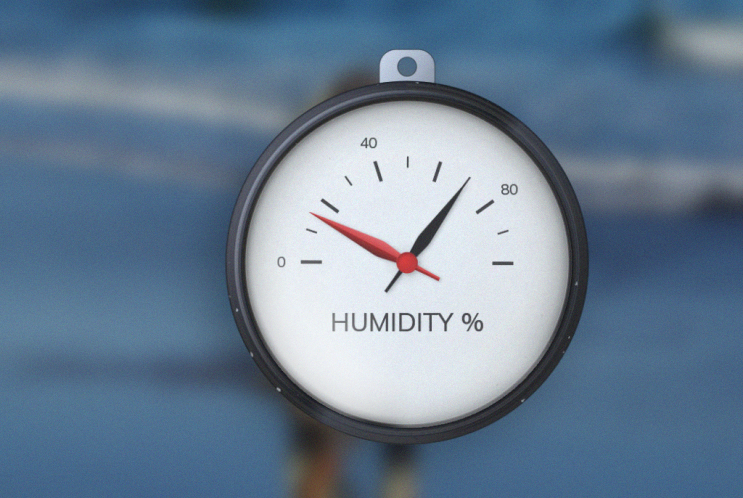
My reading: 15 %
